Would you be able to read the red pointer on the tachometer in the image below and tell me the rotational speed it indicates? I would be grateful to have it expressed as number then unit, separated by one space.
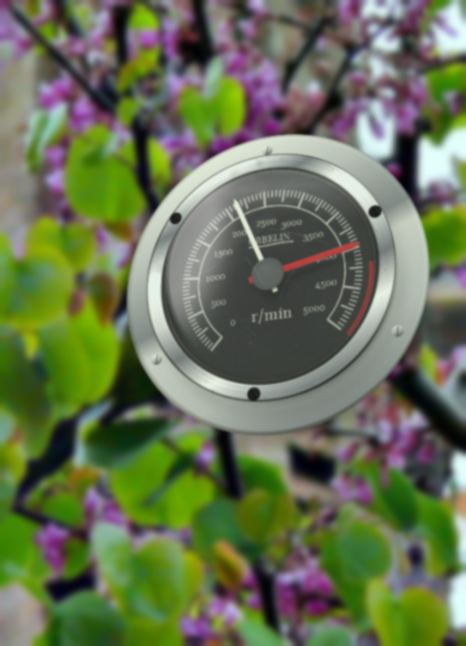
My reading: 4000 rpm
